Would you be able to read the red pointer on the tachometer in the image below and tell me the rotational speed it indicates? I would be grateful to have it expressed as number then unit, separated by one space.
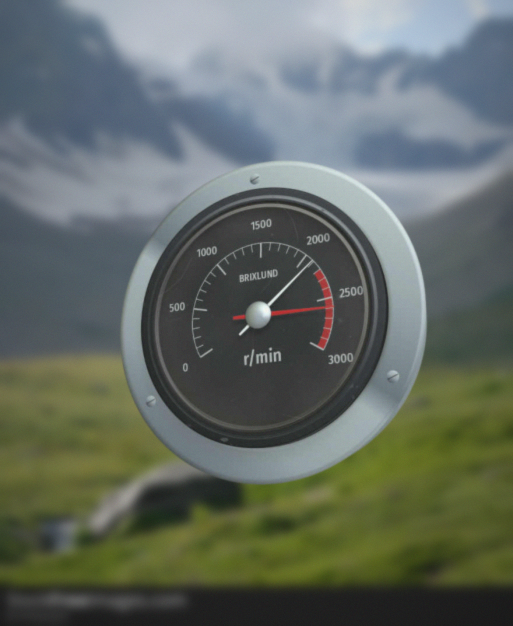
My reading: 2600 rpm
